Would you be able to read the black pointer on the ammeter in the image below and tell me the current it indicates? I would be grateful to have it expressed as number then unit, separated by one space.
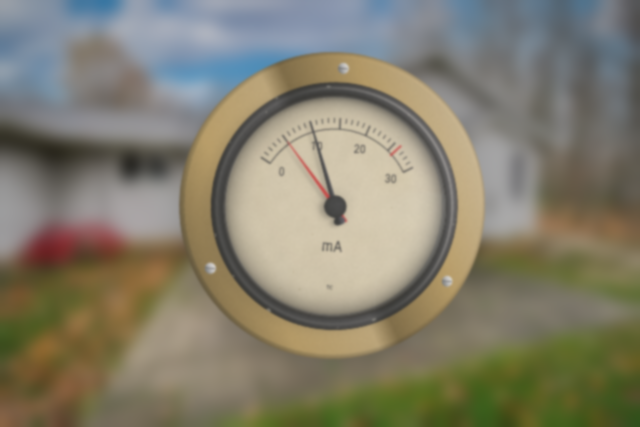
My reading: 10 mA
